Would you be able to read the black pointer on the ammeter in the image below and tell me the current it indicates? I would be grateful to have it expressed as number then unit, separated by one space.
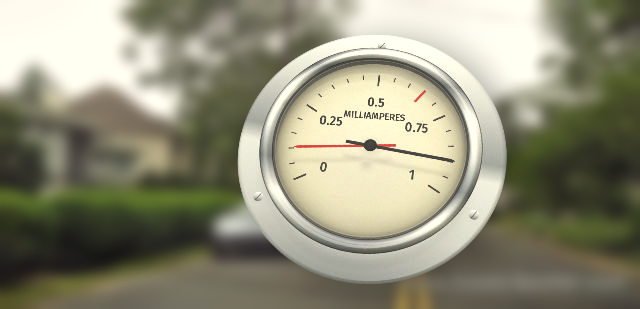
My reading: 0.9 mA
